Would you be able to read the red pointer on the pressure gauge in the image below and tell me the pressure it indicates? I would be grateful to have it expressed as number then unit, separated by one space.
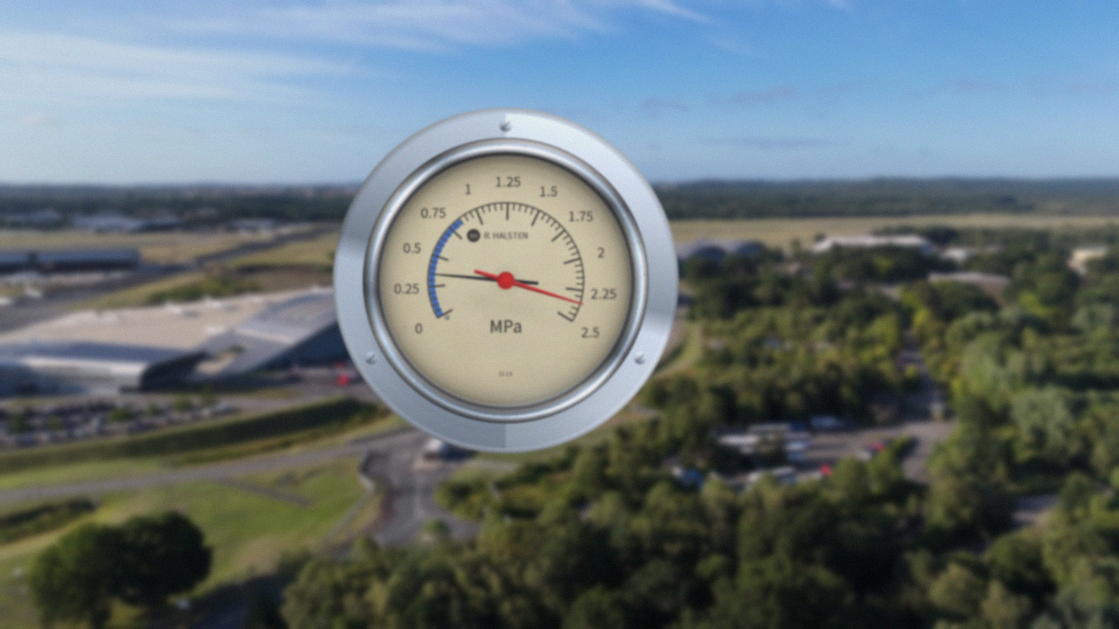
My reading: 2.35 MPa
